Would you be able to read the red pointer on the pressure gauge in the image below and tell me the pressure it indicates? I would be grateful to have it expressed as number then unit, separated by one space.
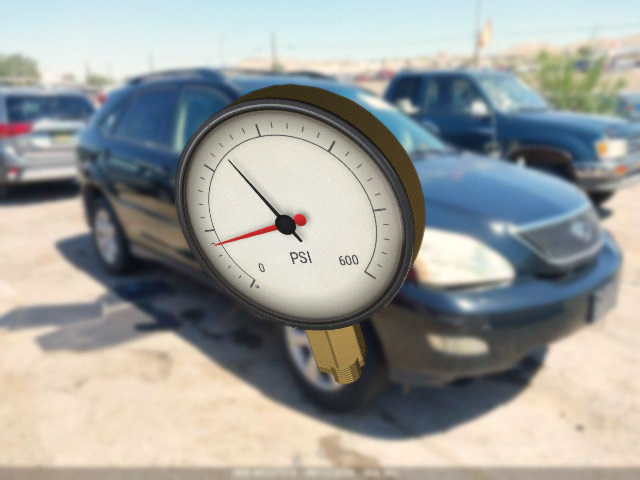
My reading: 80 psi
